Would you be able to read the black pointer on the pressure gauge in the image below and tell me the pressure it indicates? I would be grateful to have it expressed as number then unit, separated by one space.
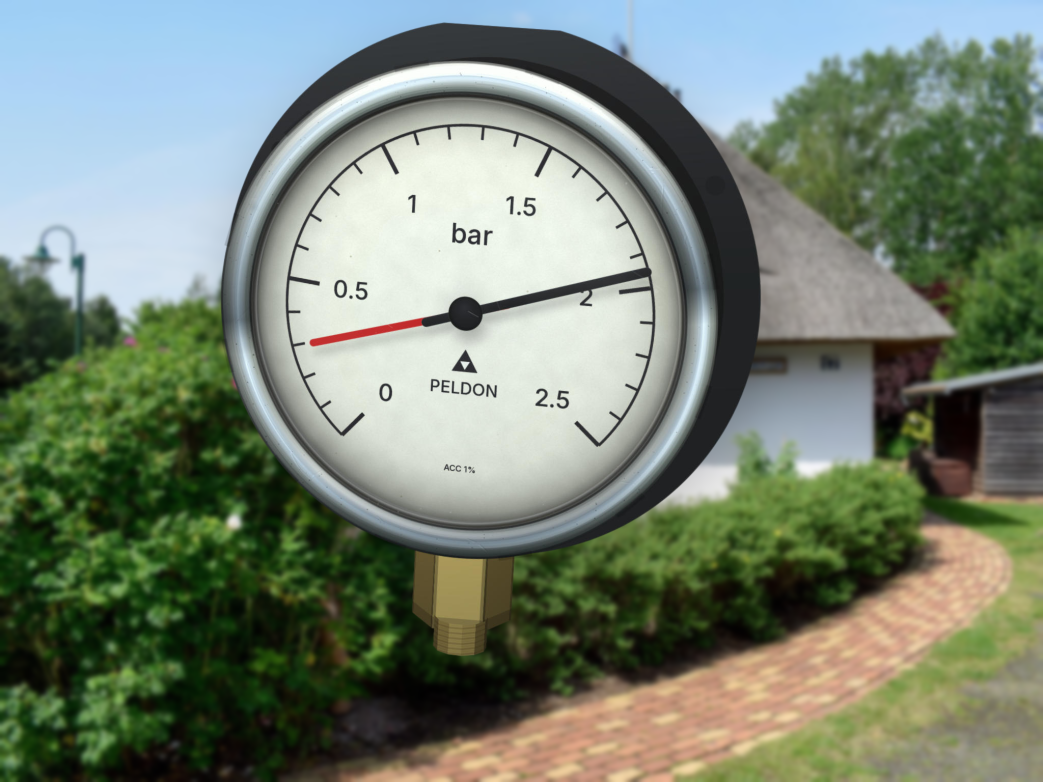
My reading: 1.95 bar
